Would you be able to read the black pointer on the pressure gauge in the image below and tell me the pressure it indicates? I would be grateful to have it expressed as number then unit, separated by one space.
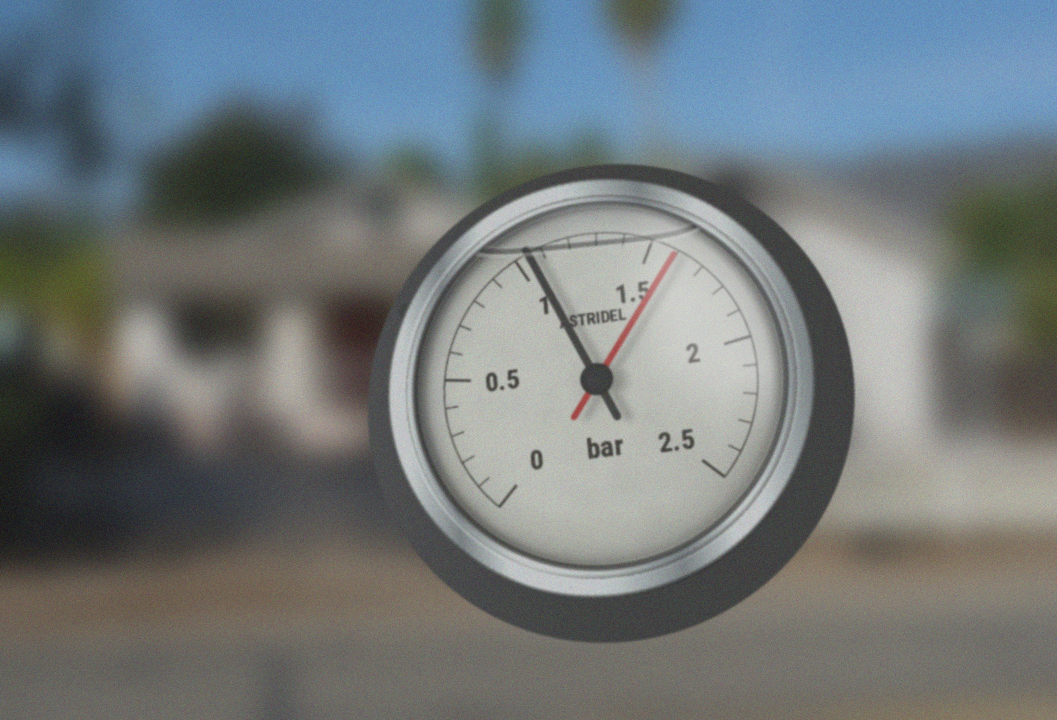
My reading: 1.05 bar
